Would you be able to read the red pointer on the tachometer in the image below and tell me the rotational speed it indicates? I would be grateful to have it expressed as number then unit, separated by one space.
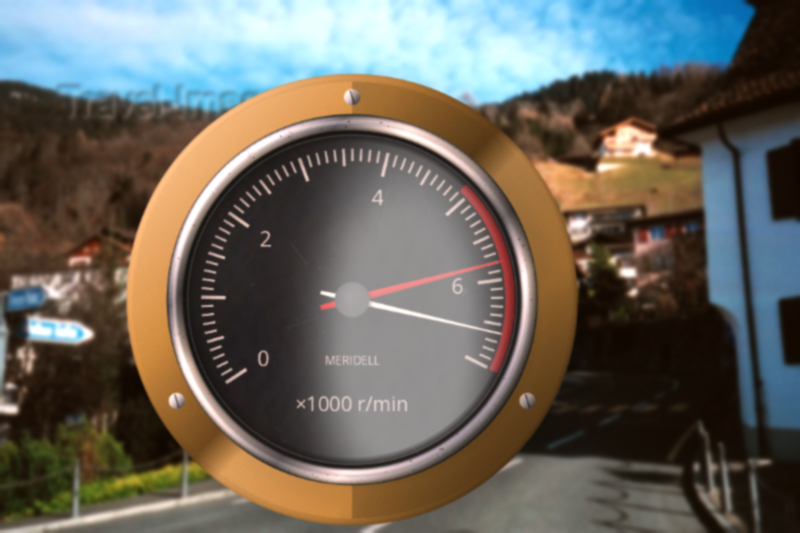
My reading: 5800 rpm
